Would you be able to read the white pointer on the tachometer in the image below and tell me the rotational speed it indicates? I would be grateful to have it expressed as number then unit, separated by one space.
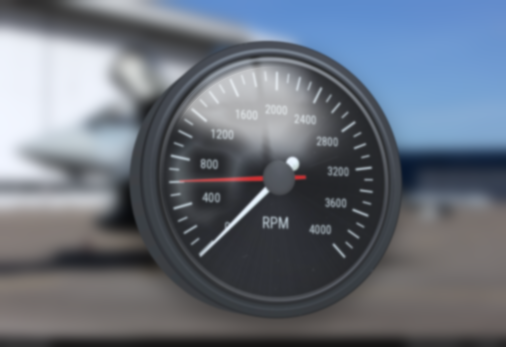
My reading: 0 rpm
